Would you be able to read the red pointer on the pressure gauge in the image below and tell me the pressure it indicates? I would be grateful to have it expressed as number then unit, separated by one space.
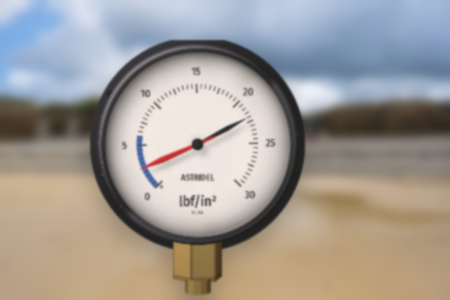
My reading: 2.5 psi
